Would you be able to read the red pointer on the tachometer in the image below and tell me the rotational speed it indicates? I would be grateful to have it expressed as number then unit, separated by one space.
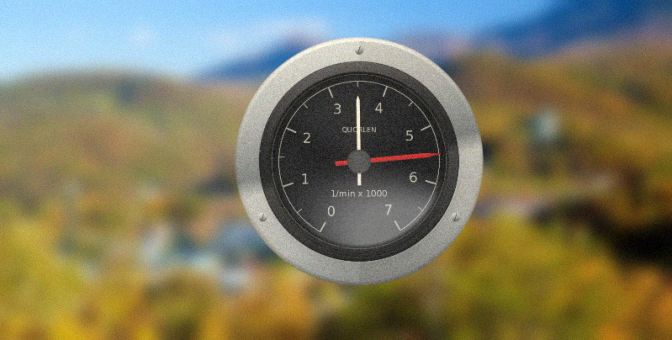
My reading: 5500 rpm
